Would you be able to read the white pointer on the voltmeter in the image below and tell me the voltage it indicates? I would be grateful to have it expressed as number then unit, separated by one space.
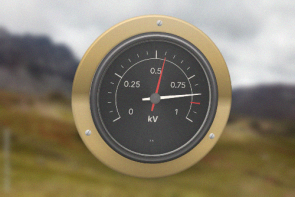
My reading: 0.85 kV
